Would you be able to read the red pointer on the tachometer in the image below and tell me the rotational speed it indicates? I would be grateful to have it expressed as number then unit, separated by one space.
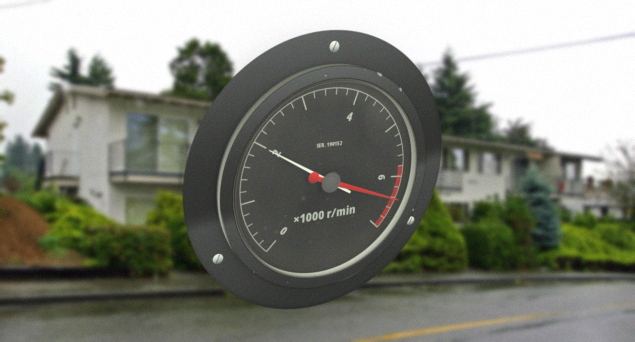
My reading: 6400 rpm
